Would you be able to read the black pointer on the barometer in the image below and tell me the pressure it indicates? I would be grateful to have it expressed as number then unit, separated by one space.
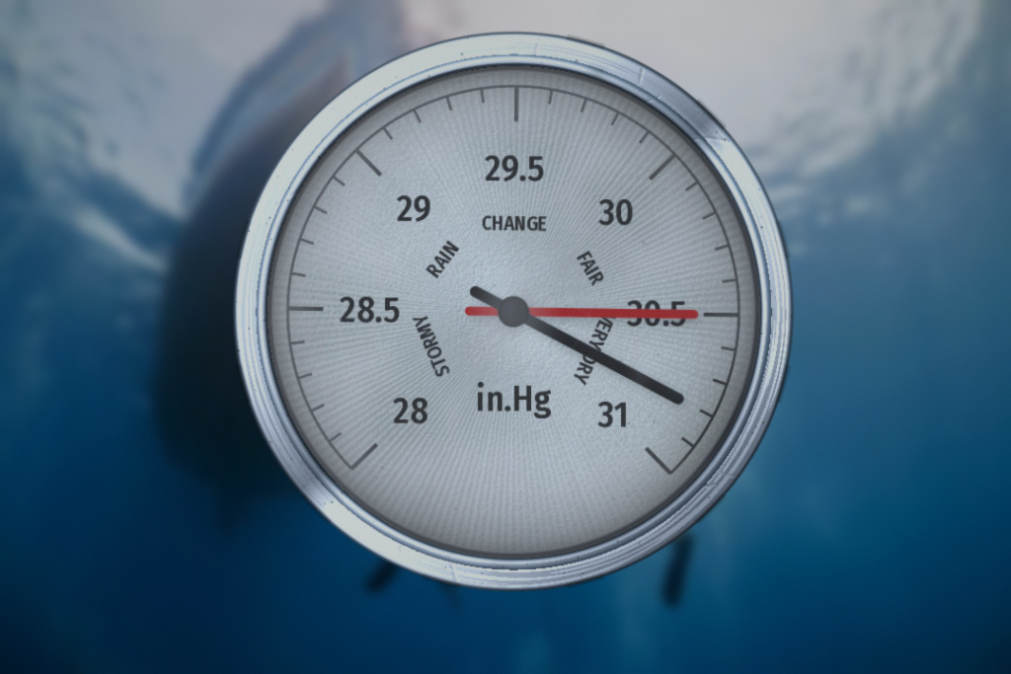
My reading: 30.8 inHg
